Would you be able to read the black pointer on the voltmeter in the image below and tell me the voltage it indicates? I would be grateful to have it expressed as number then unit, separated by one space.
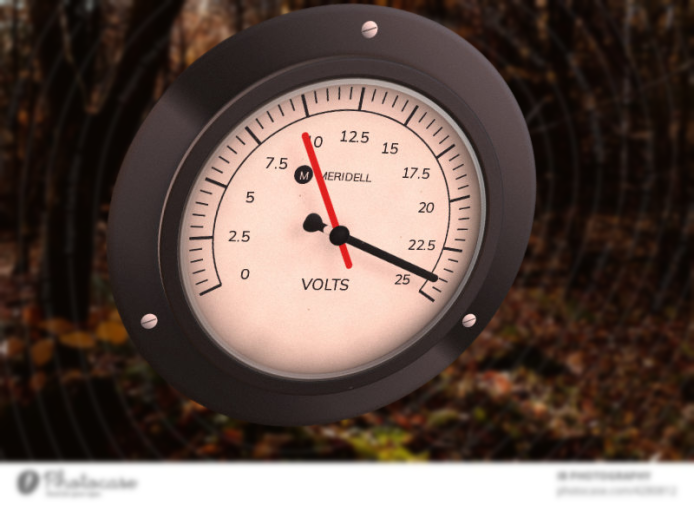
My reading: 24 V
